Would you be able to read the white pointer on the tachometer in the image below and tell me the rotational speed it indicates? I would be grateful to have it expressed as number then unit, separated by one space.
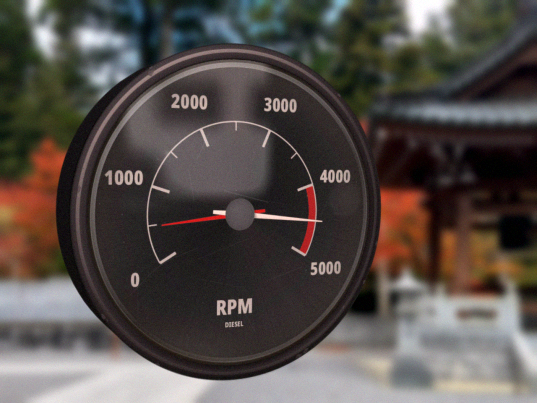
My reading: 4500 rpm
